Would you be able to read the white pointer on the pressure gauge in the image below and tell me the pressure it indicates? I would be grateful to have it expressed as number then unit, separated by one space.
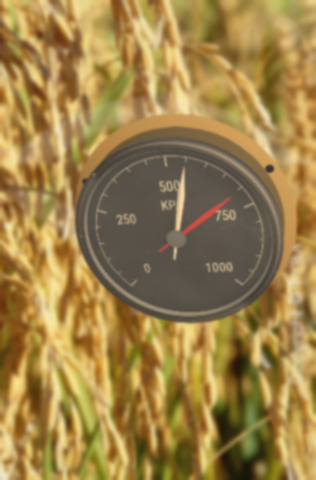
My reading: 550 kPa
